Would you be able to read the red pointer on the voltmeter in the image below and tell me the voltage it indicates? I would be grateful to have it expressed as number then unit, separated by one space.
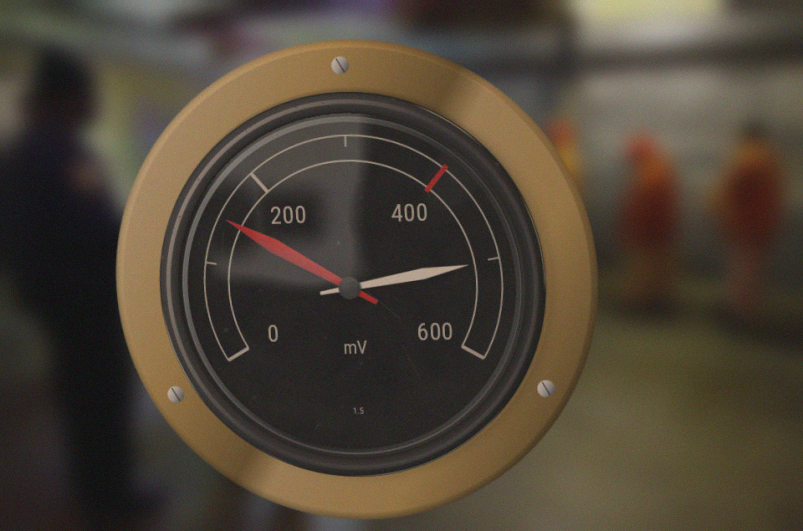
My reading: 150 mV
